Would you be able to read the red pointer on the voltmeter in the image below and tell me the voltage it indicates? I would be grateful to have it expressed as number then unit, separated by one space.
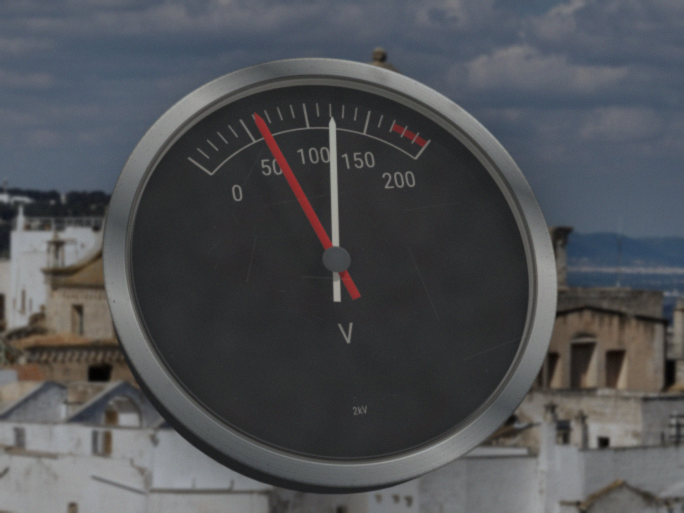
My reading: 60 V
